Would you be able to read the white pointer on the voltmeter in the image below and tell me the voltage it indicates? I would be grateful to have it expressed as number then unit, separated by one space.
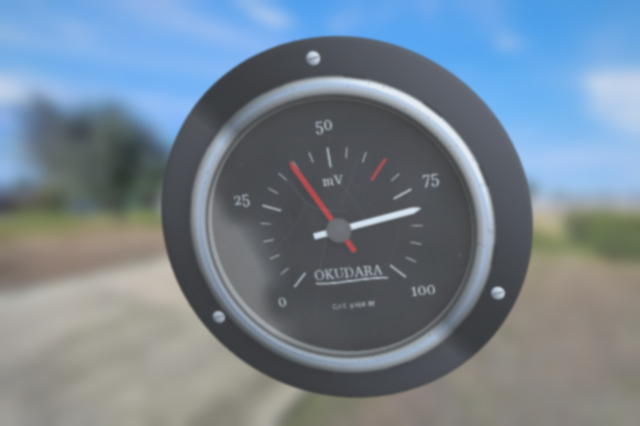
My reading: 80 mV
